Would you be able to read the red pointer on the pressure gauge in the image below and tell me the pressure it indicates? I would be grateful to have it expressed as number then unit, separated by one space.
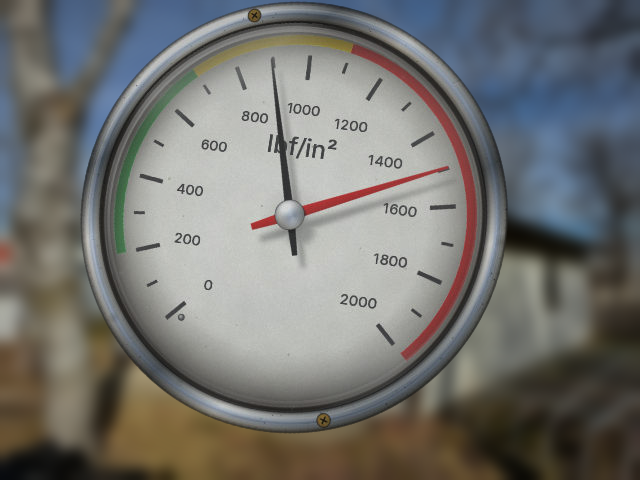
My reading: 1500 psi
